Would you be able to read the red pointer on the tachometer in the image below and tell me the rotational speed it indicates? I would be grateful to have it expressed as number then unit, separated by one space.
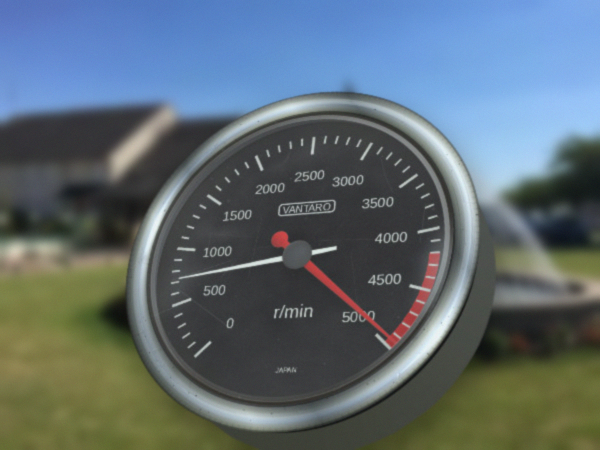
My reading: 4950 rpm
